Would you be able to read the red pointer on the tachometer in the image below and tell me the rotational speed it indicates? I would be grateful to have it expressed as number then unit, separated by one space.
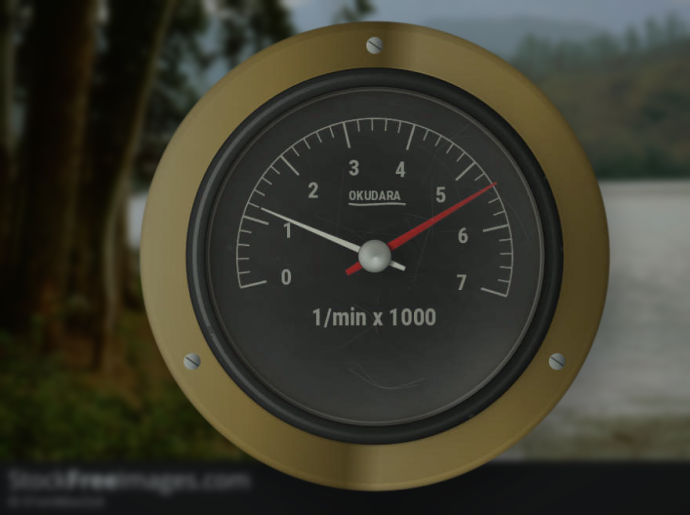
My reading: 5400 rpm
